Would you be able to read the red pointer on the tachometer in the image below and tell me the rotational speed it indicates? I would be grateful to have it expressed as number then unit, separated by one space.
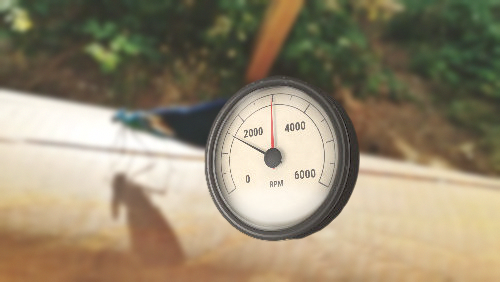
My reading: 3000 rpm
